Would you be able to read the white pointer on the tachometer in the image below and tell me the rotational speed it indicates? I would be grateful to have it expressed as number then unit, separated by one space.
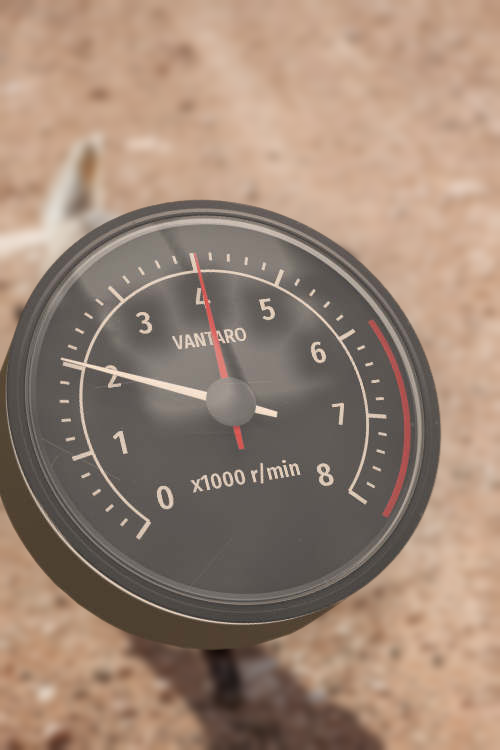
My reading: 2000 rpm
